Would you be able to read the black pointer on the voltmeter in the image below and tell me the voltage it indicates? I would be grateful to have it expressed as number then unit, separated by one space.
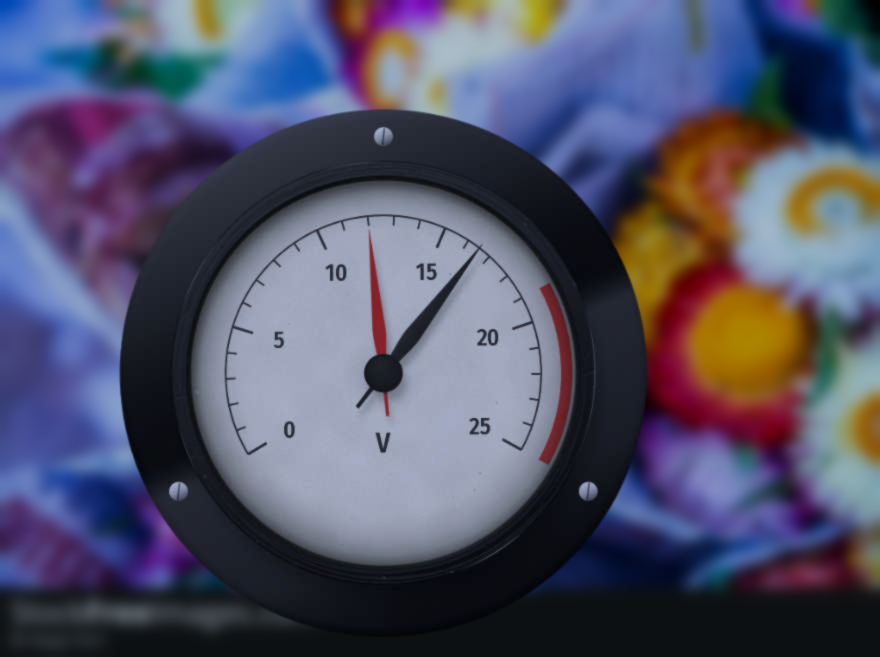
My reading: 16.5 V
